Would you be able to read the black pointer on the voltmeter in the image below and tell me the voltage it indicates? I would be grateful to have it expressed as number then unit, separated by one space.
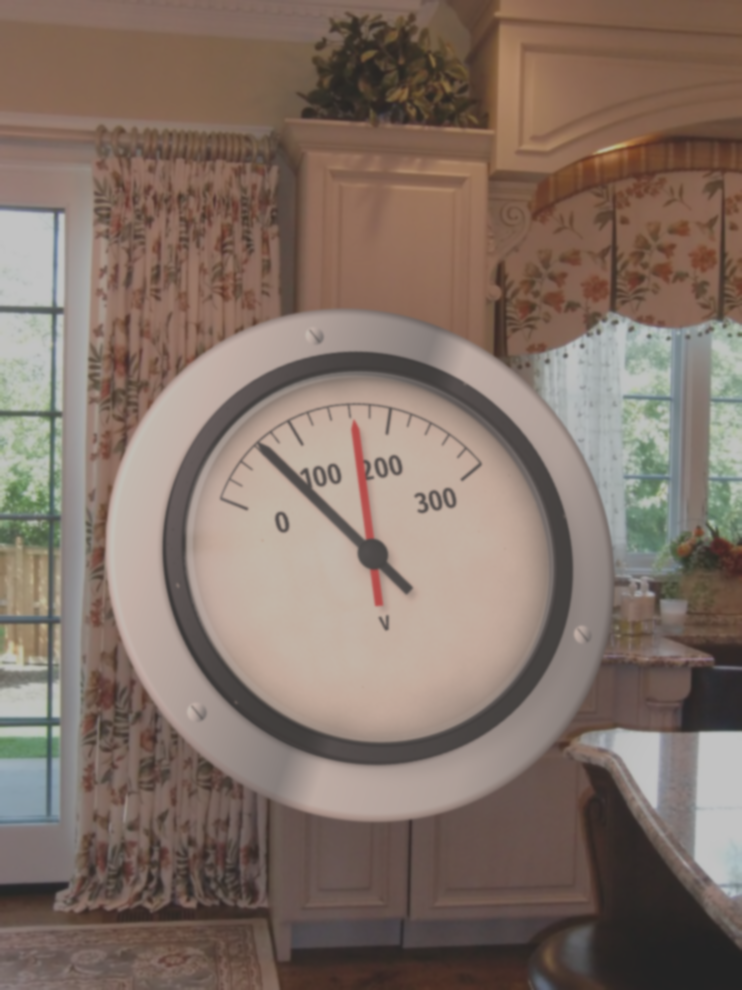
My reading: 60 V
